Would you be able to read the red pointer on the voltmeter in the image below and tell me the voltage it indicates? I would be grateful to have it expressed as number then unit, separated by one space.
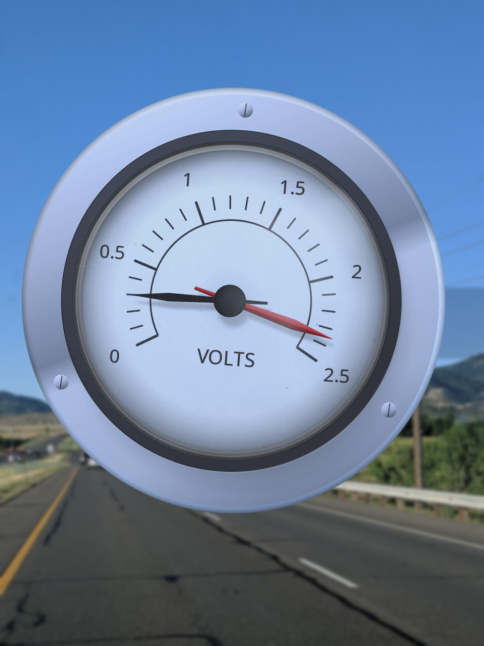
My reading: 2.35 V
